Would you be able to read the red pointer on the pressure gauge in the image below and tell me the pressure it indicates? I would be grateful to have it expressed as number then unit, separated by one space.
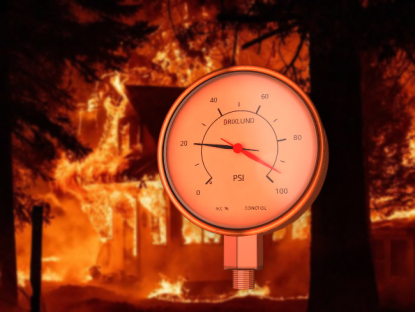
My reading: 95 psi
